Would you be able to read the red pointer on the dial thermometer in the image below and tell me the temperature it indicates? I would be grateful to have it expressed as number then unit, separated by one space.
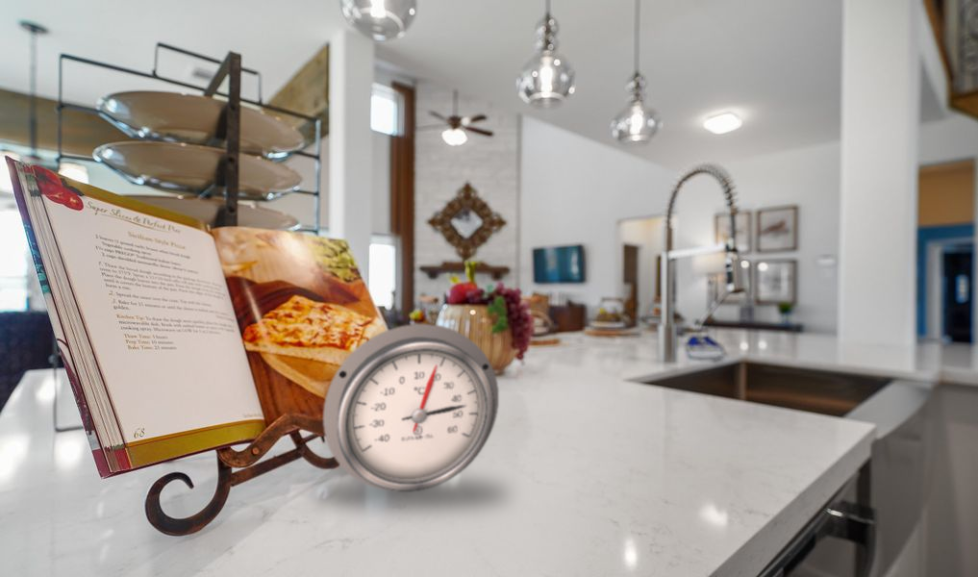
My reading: 17.5 °C
